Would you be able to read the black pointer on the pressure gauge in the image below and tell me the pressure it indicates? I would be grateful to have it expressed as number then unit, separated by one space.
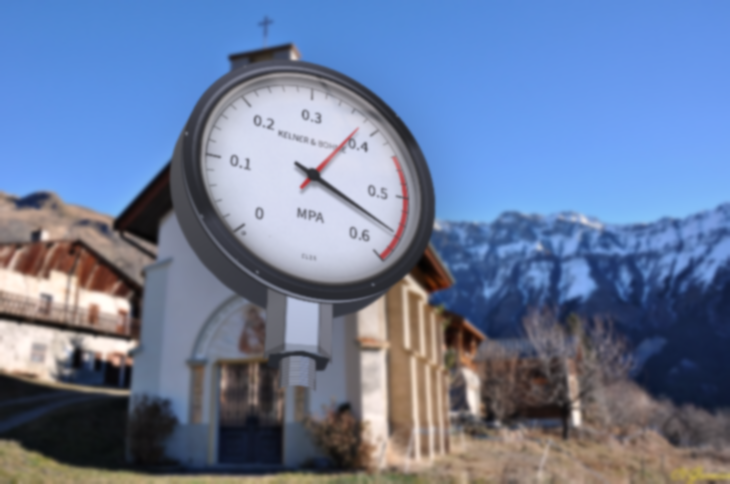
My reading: 0.56 MPa
